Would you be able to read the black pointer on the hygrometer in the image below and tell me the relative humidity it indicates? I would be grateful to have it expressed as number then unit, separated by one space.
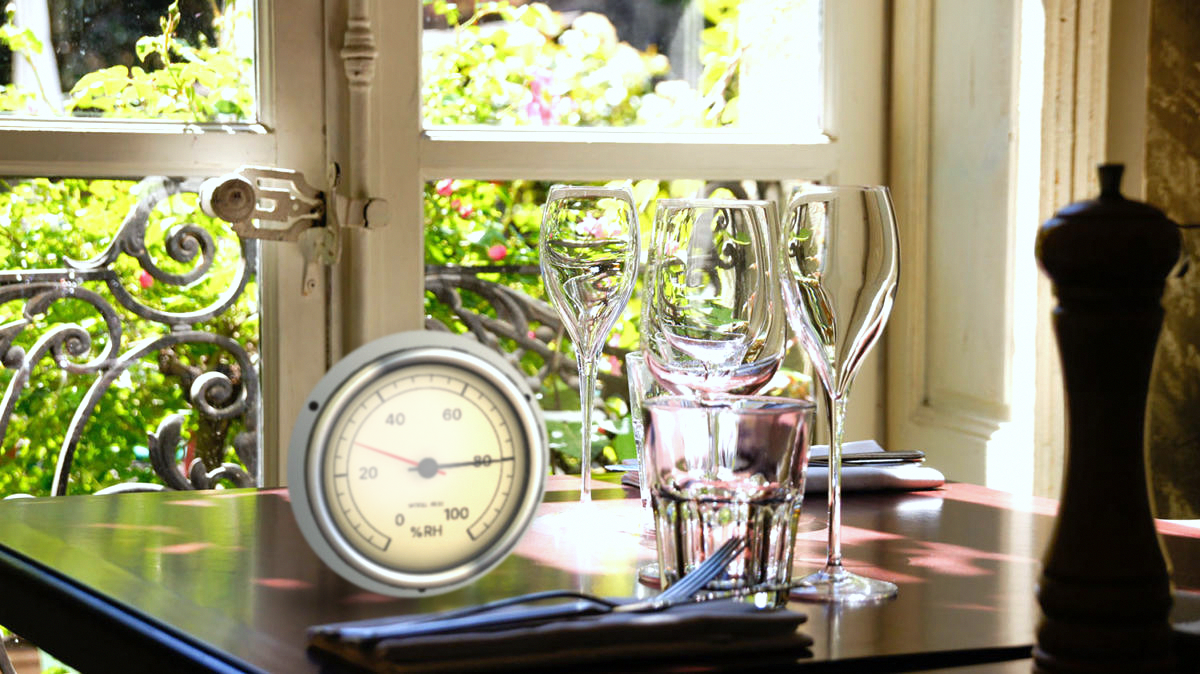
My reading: 80 %
